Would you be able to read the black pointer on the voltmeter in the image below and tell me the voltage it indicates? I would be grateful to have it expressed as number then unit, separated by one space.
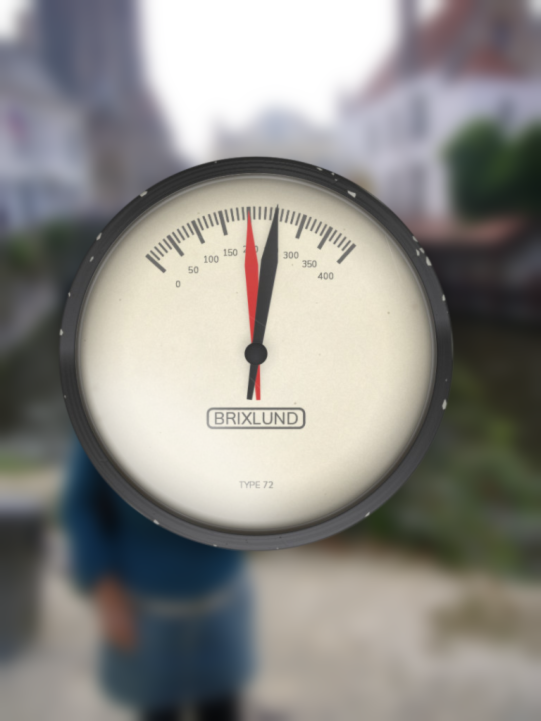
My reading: 250 V
